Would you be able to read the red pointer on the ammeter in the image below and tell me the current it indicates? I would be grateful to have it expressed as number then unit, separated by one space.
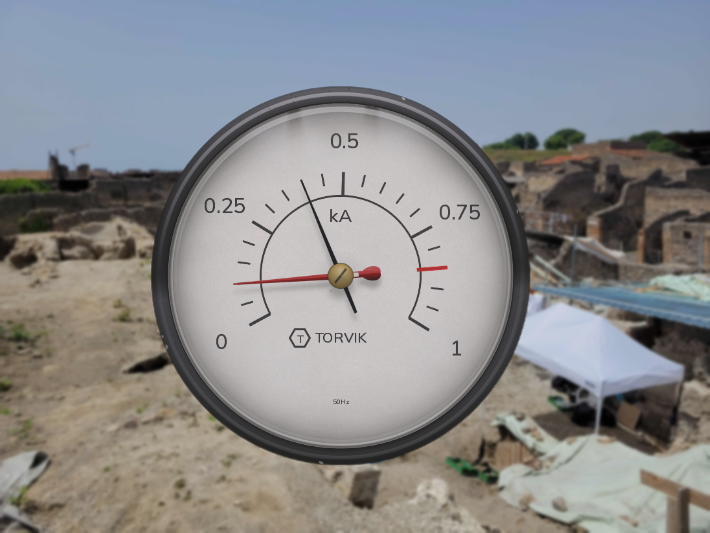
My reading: 0.1 kA
